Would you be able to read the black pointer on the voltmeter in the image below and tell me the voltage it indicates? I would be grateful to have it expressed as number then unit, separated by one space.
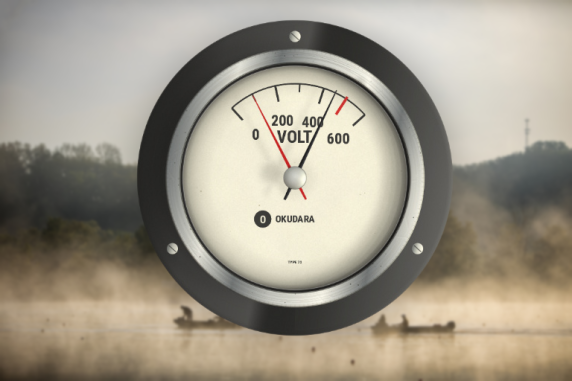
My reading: 450 V
